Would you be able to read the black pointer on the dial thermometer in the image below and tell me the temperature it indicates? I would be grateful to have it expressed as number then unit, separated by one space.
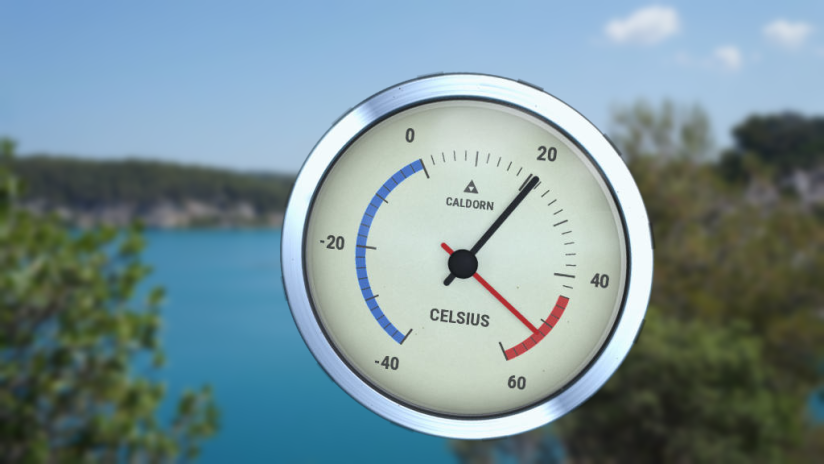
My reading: 21 °C
